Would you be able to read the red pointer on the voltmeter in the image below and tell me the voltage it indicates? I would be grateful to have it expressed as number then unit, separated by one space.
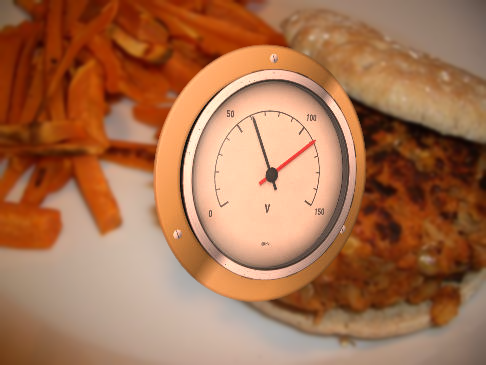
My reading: 110 V
